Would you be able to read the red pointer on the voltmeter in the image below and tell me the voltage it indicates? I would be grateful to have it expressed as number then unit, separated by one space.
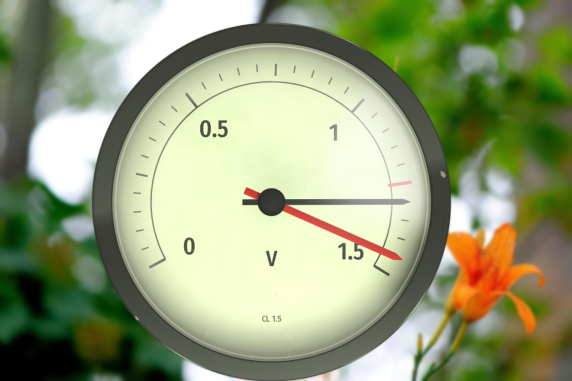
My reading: 1.45 V
